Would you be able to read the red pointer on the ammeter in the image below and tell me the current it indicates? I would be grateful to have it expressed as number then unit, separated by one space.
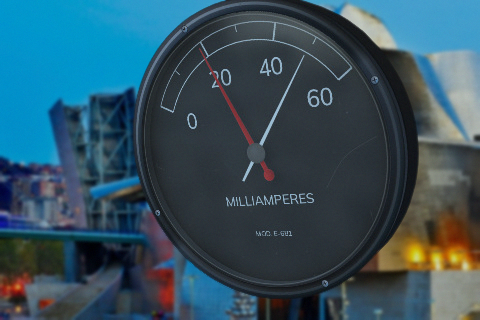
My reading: 20 mA
